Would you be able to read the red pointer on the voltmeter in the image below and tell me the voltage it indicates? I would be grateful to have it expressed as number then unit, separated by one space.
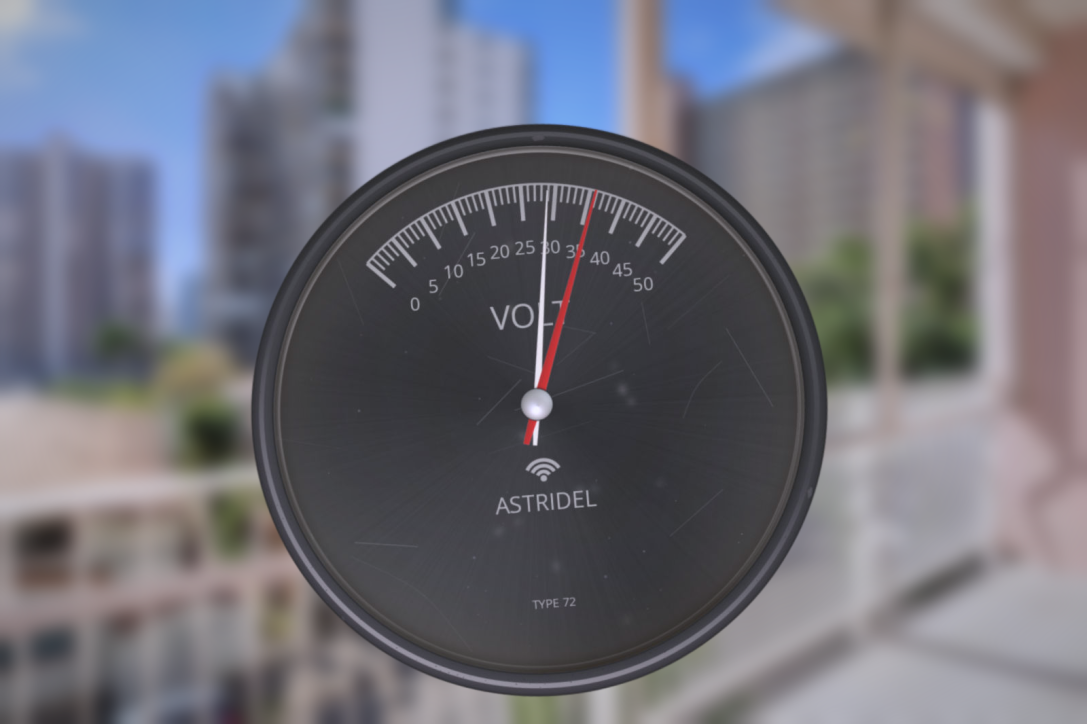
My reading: 36 V
